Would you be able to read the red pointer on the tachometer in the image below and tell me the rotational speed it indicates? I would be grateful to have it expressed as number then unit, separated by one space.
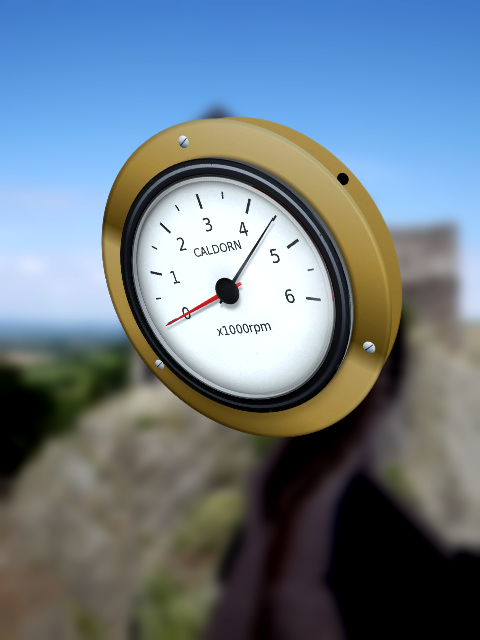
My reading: 0 rpm
